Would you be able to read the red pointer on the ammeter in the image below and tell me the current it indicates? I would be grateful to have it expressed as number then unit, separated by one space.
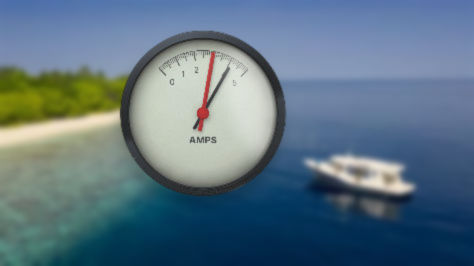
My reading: 3 A
